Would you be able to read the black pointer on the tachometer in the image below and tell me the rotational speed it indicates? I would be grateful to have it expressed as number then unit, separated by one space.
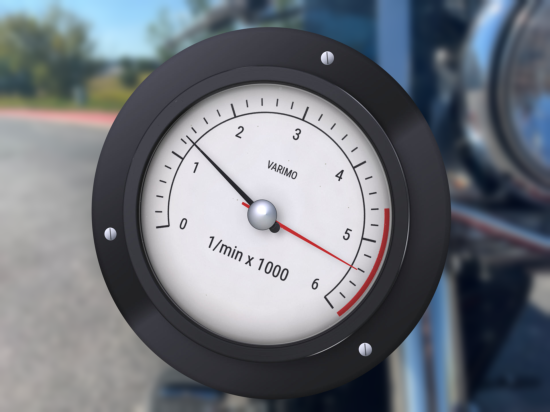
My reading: 1300 rpm
